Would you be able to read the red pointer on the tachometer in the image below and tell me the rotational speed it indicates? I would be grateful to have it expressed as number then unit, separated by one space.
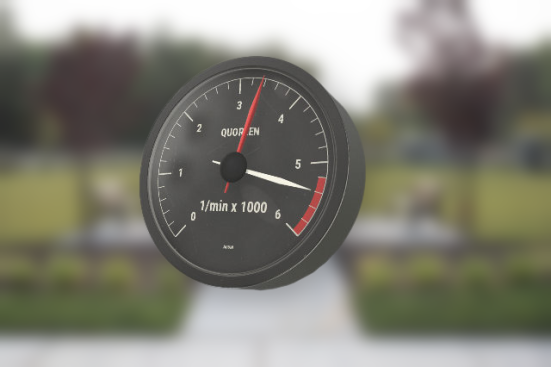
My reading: 3400 rpm
